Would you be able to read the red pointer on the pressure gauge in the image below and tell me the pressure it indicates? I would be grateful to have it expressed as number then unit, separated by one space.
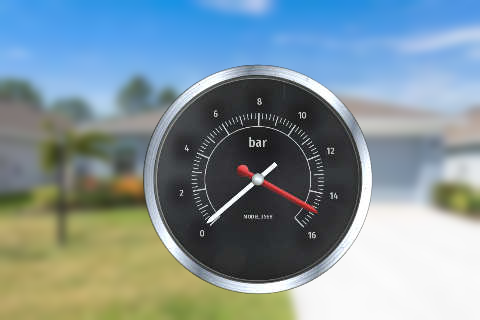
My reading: 15 bar
